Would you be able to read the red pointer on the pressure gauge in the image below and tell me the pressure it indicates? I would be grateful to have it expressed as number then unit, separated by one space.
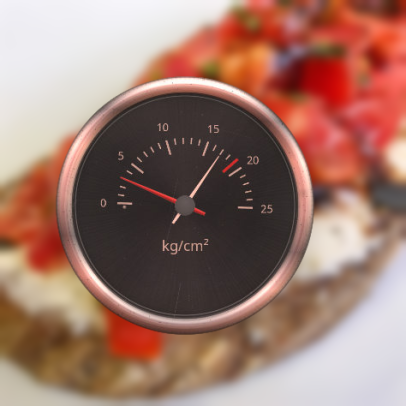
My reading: 3 kg/cm²
